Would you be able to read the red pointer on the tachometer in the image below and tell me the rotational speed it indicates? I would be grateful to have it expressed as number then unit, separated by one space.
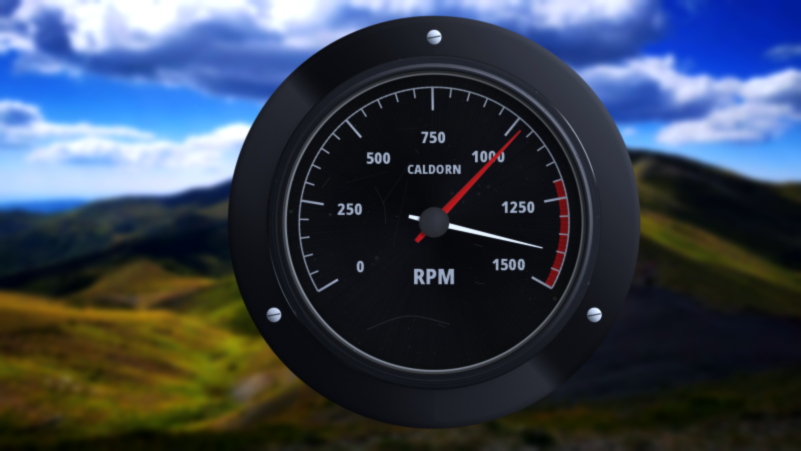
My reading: 1025 rpm
